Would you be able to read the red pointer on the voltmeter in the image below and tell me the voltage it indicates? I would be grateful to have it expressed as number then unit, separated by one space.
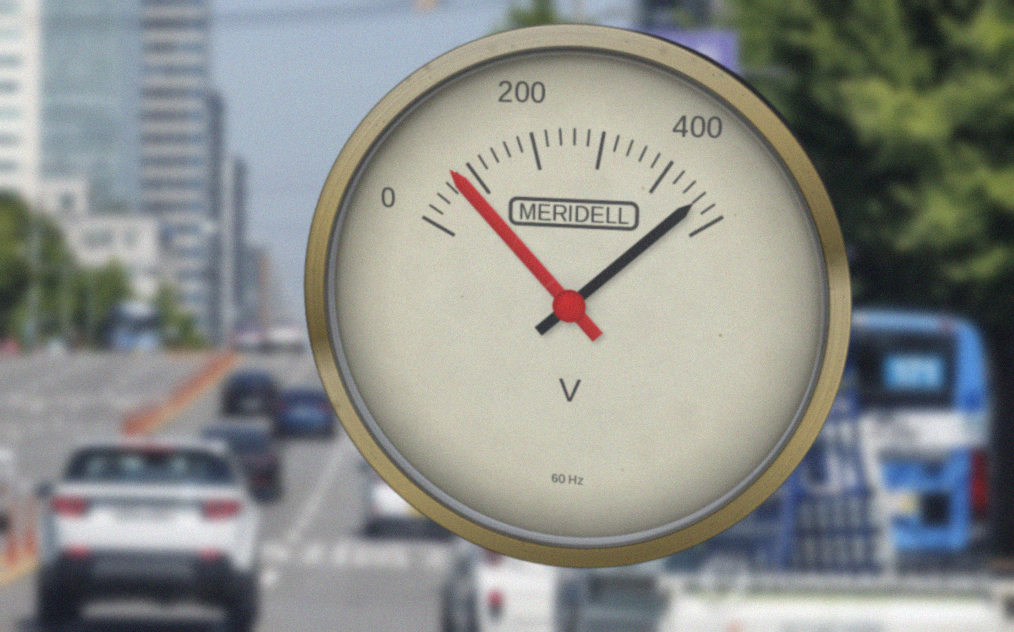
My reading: 80 V
